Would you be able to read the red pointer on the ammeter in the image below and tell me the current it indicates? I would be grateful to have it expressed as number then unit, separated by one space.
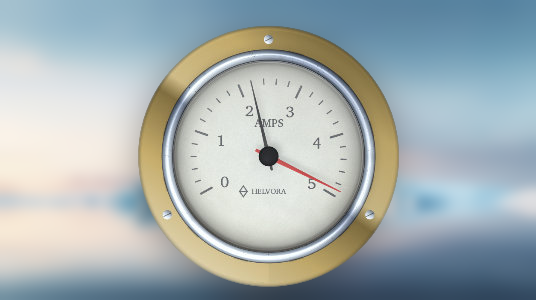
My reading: 4.9 A
